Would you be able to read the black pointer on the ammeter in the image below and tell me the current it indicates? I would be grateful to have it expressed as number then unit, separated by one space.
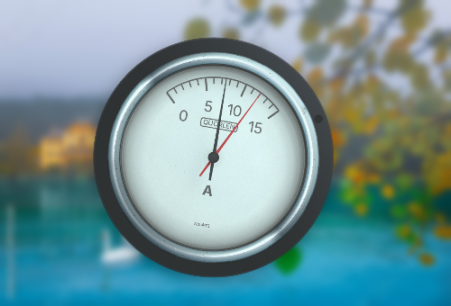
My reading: 7.5 A
